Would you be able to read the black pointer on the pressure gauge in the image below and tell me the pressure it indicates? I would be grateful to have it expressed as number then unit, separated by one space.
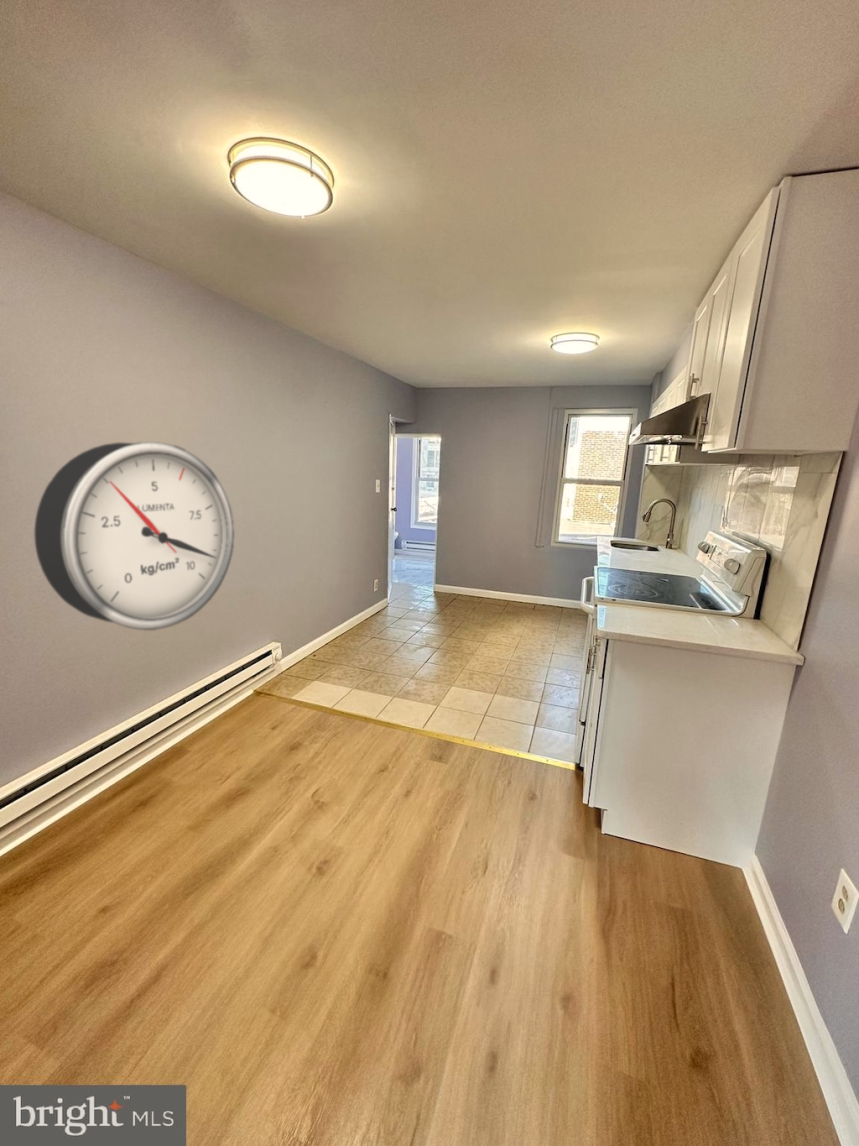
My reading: 9.25 kg/cm²
